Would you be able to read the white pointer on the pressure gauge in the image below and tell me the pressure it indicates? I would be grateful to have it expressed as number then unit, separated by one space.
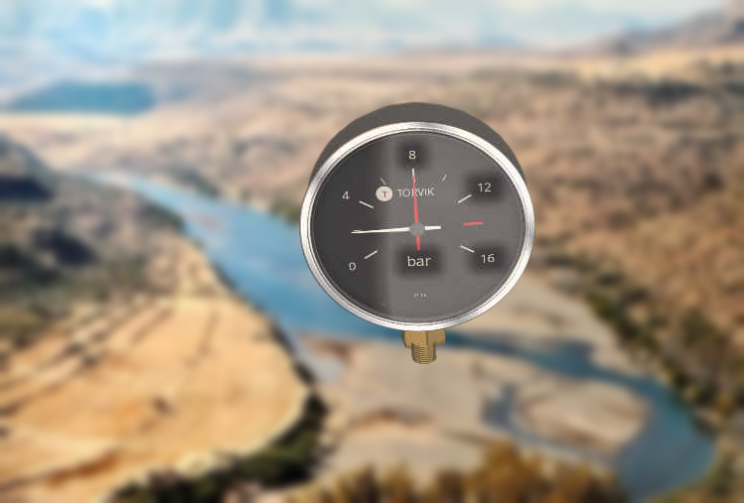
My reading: 2 bar
